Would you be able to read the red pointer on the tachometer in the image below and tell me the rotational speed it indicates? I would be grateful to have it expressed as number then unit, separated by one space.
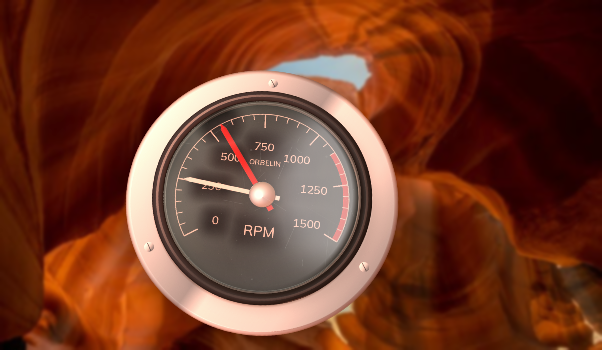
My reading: 550 rpm
